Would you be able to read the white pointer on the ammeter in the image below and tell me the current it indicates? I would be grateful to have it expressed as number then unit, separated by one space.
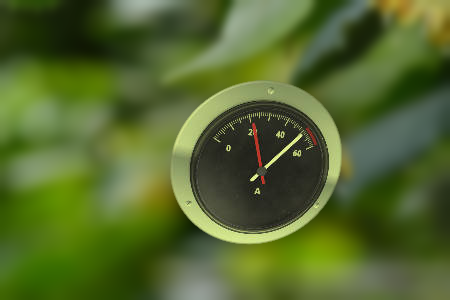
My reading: 50 A
